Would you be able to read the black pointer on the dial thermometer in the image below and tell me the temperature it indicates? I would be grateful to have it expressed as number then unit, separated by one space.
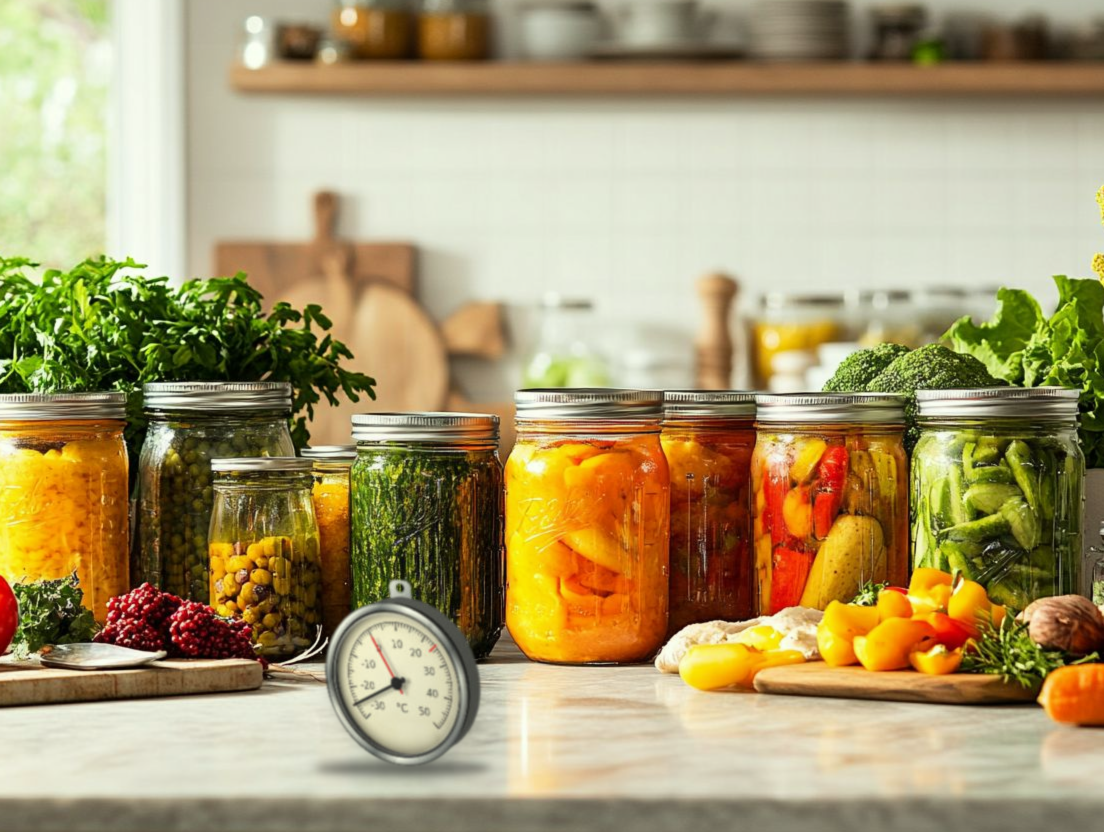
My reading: -25 °C
